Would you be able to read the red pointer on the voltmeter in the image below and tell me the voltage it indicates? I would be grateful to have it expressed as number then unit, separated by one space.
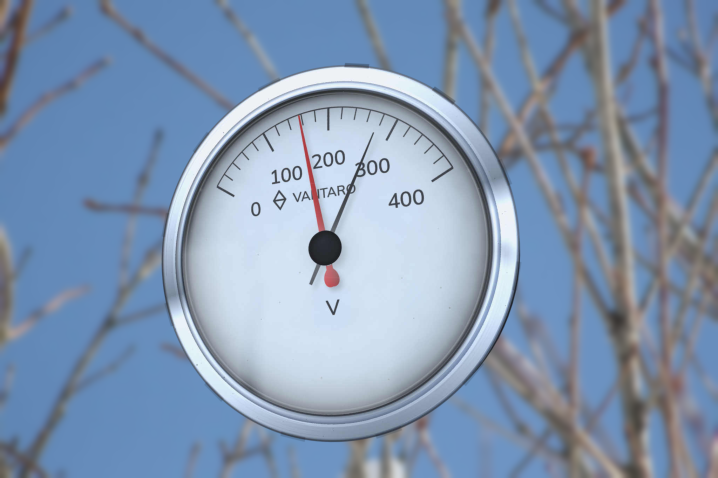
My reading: 160 V
